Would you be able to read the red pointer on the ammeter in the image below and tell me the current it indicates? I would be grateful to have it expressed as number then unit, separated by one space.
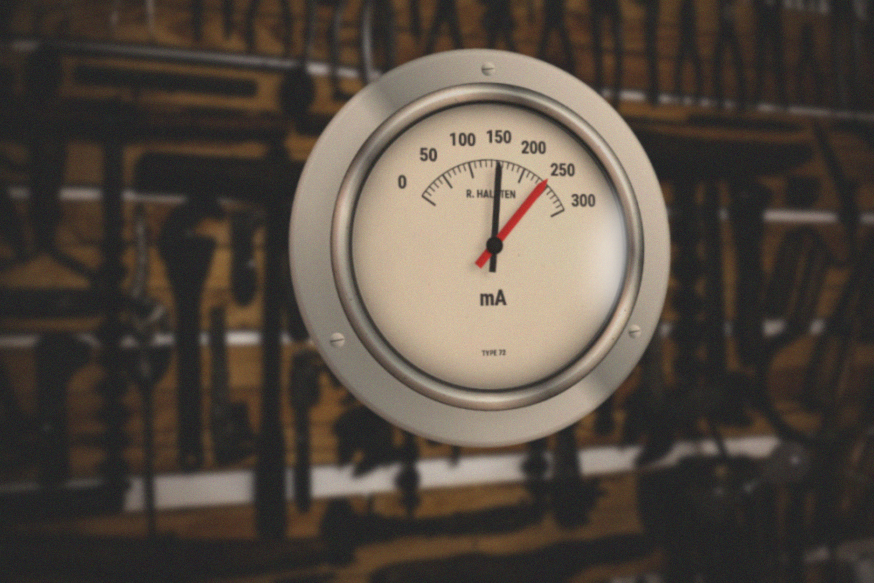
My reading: 240 mA
